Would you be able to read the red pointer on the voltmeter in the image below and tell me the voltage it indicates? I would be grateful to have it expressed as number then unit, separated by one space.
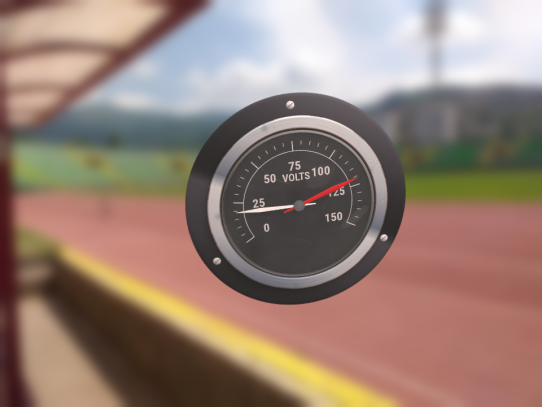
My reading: 120 V
